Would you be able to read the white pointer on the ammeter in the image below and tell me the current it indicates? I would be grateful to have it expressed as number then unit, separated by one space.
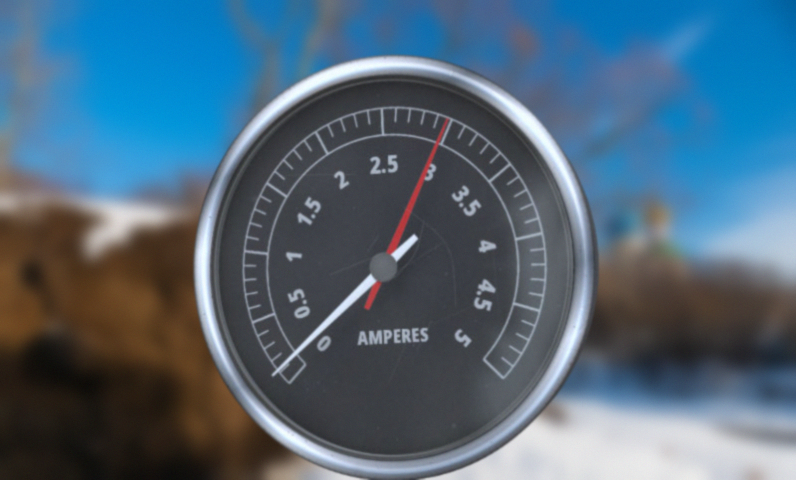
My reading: 0.1 A
